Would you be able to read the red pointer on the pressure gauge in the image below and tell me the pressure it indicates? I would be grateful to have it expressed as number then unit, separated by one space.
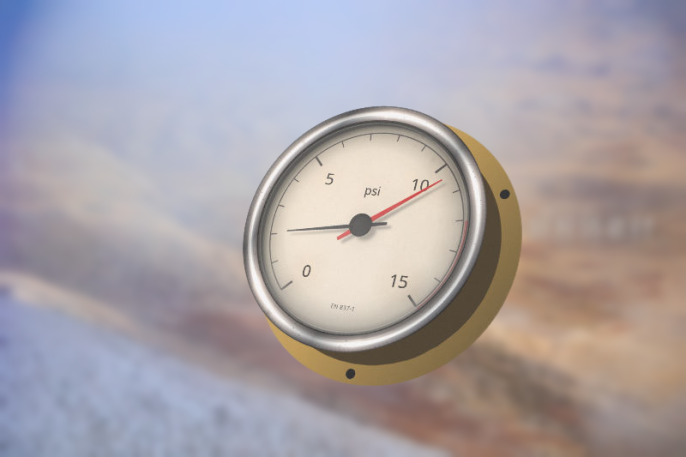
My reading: 10.5 psi
